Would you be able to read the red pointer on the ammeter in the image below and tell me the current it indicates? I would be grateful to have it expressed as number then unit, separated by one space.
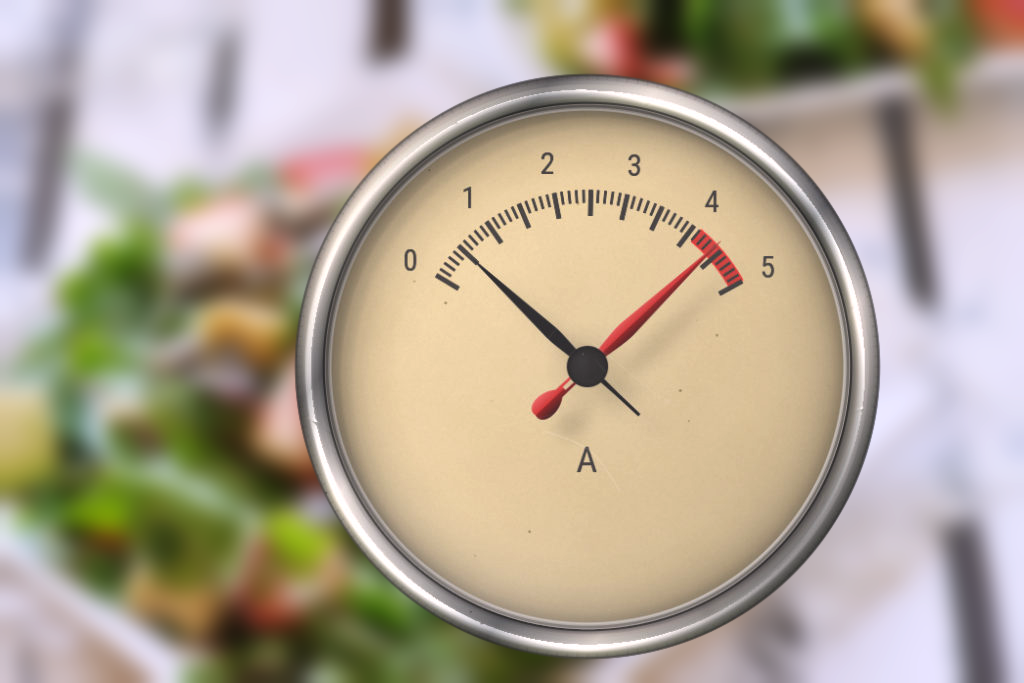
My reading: 4.4 A
